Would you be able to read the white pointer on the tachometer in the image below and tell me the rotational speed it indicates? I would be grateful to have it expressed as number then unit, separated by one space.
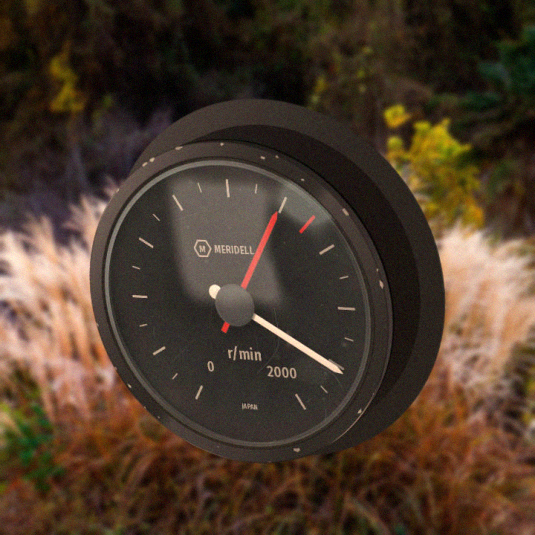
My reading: 1800 rpm
